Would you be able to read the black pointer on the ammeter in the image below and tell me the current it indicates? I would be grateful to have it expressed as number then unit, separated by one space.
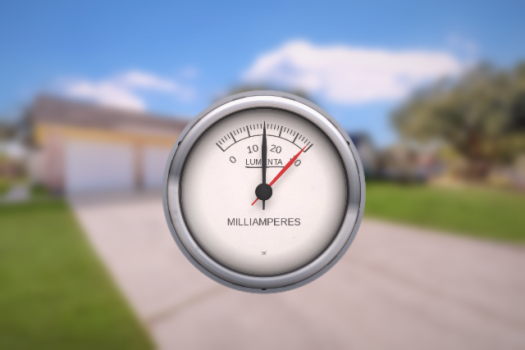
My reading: 15 mA
